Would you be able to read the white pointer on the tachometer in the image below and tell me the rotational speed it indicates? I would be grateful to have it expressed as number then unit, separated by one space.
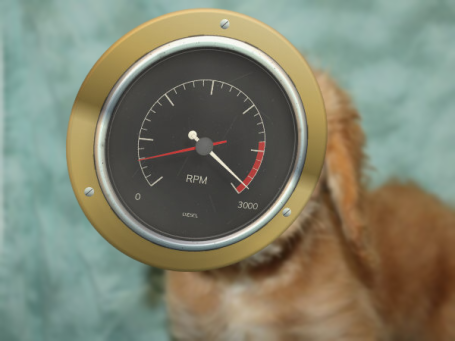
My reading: 2900 rpm
